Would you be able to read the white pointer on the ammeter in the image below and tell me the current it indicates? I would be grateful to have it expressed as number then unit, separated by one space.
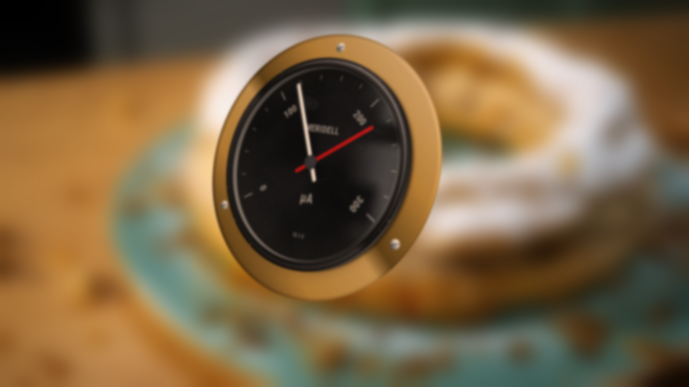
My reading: 120 µA
